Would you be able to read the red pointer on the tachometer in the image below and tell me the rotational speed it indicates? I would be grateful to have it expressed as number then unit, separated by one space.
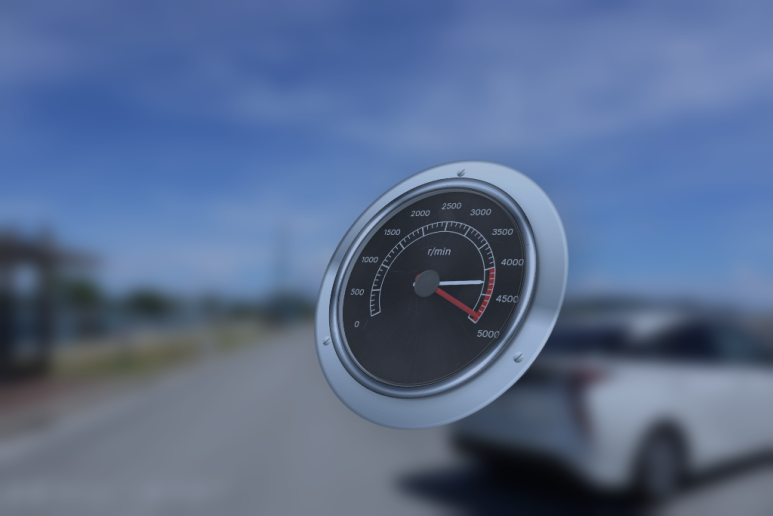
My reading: 4900 rpm
